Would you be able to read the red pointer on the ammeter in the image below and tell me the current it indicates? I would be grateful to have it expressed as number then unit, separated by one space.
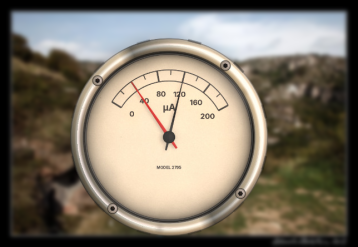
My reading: 40 µA
